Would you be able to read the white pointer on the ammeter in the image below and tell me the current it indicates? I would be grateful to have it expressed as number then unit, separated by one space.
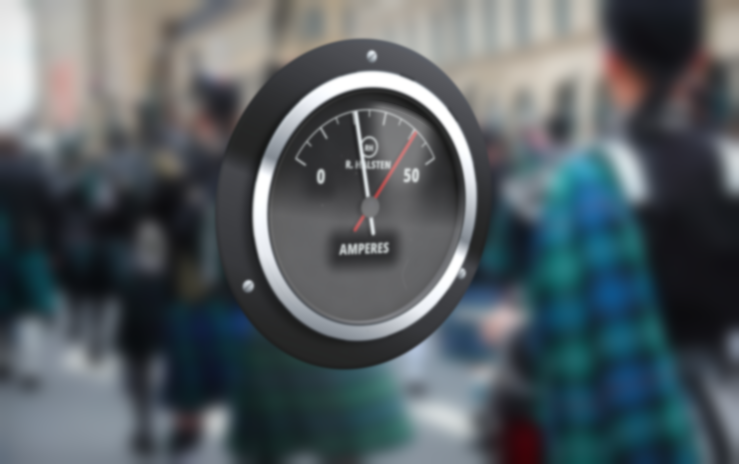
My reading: 20 A
